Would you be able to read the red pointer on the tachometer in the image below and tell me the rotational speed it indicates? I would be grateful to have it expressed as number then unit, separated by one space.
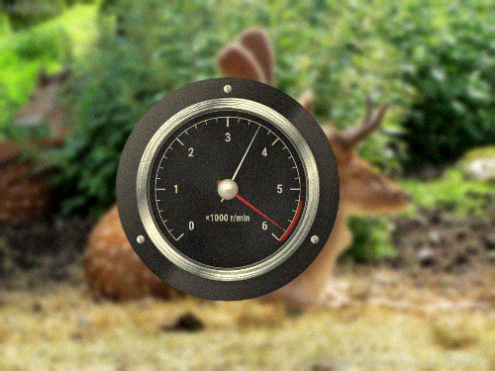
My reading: 5800 rpm
